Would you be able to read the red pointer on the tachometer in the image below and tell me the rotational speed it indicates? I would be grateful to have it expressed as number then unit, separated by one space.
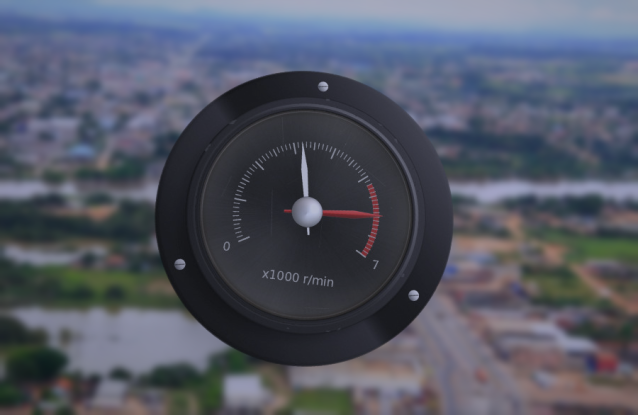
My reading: 6000 rpm
